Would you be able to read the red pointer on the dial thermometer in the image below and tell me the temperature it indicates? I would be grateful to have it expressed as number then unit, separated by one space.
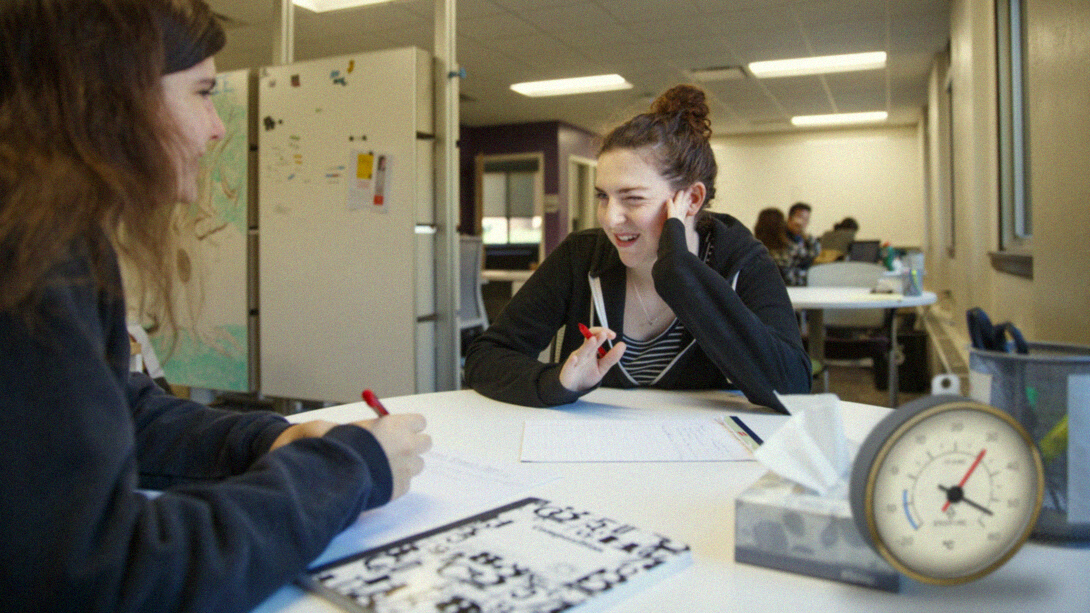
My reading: 30 °C
